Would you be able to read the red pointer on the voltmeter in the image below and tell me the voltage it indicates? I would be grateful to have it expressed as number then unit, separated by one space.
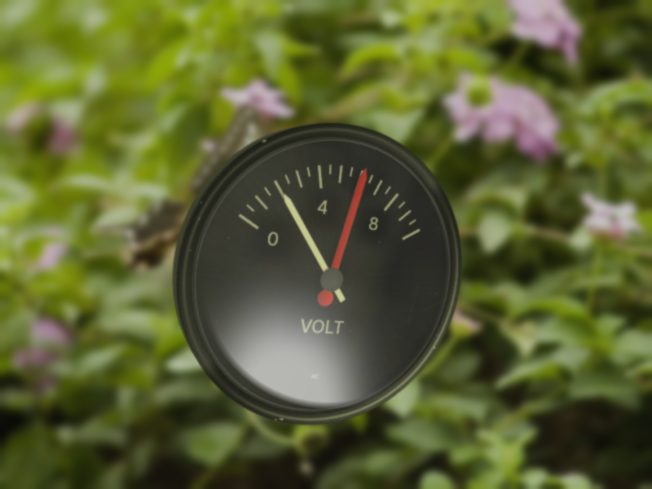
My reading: 6 V
